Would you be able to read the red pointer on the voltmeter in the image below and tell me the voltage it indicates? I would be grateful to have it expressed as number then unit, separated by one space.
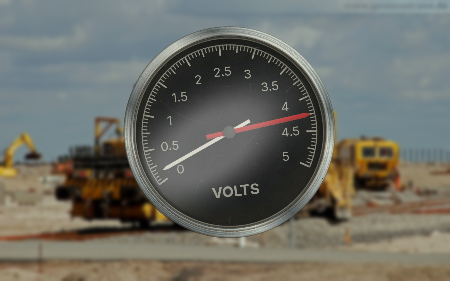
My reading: 4.25 V
